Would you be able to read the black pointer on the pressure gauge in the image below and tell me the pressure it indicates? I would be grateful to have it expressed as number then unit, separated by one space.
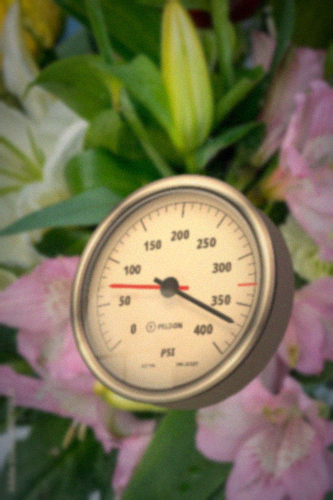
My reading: 370 psi
